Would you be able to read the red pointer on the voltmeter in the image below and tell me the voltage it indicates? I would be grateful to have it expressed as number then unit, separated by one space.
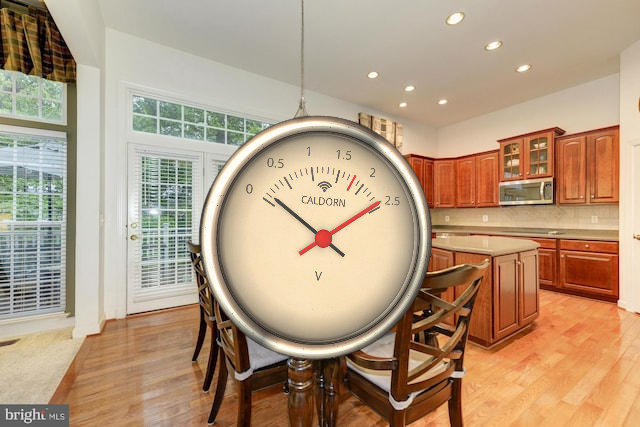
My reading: 2.4 V
